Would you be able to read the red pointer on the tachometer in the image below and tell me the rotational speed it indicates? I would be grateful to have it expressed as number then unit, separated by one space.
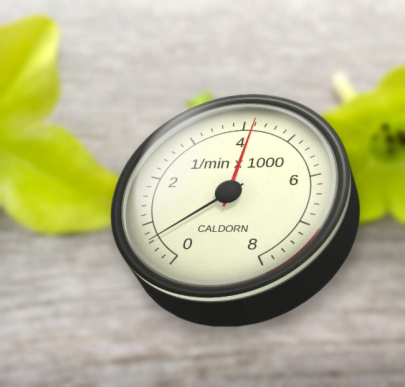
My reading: 4200 rpm
